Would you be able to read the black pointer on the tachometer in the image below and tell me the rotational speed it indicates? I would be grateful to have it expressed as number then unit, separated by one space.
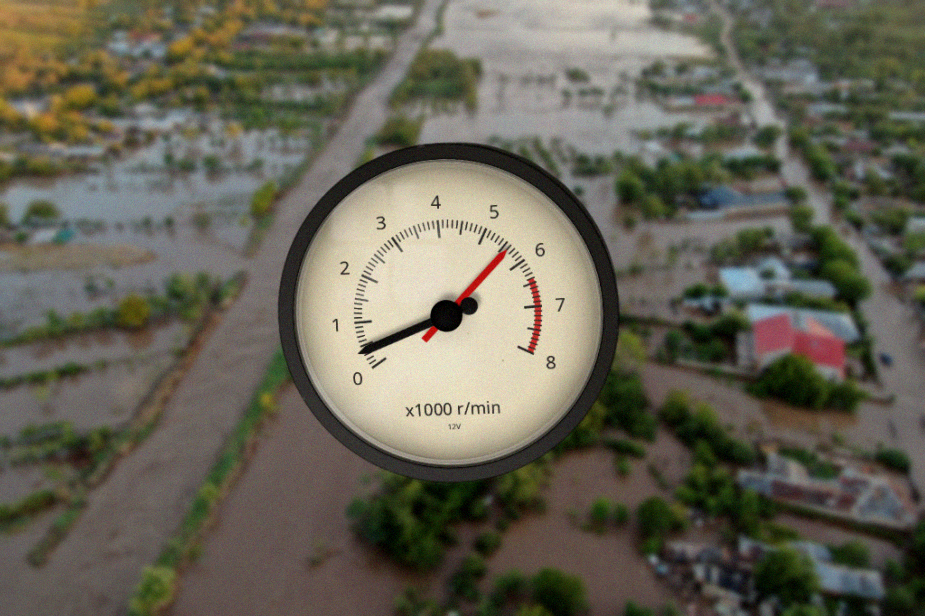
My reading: 400 rpm
